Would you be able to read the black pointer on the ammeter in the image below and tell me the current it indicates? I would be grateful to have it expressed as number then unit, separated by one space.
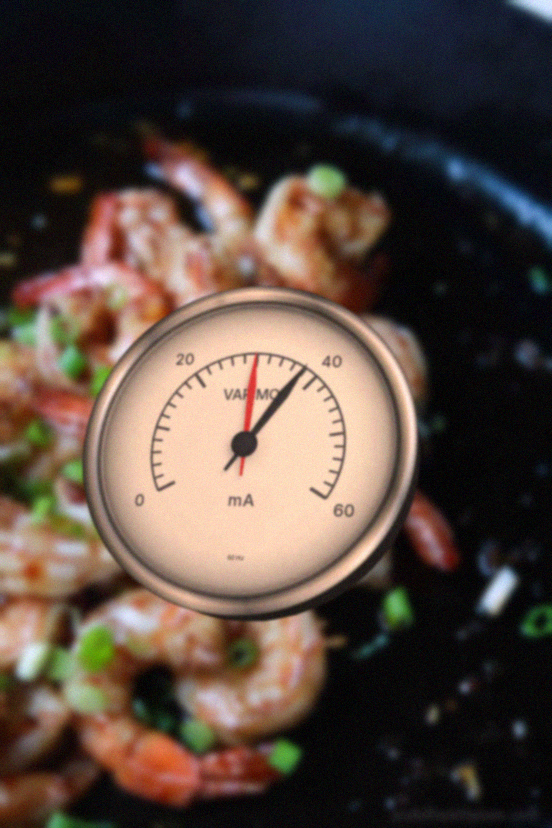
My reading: 38 mA
